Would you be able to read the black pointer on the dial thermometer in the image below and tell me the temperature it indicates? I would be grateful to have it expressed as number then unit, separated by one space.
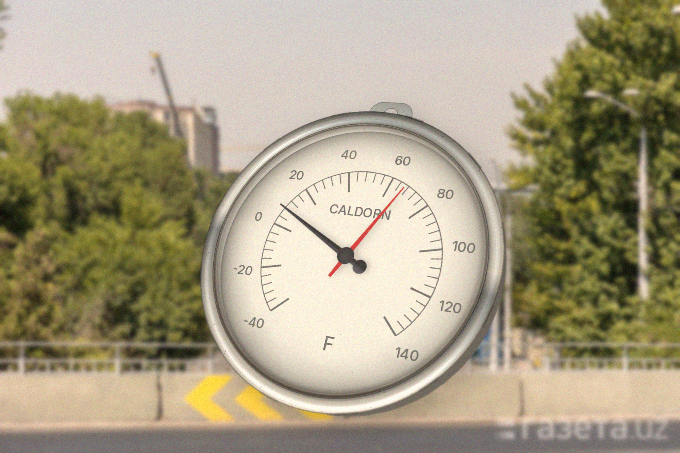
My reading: 8 °F
